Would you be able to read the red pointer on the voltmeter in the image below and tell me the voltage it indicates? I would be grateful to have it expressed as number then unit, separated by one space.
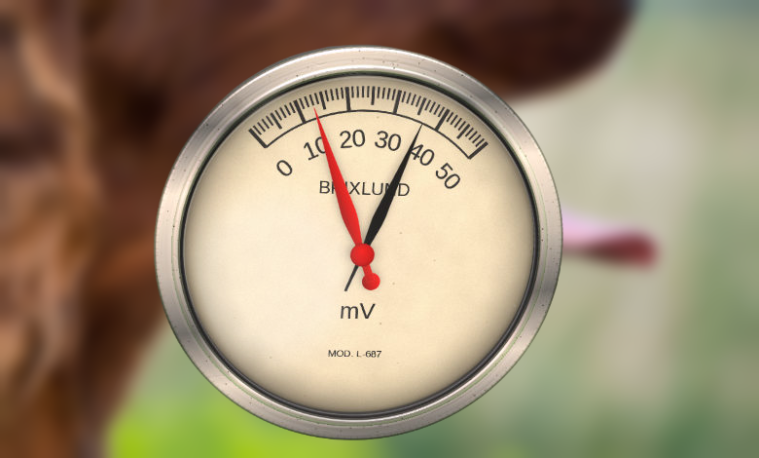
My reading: 13 mV
